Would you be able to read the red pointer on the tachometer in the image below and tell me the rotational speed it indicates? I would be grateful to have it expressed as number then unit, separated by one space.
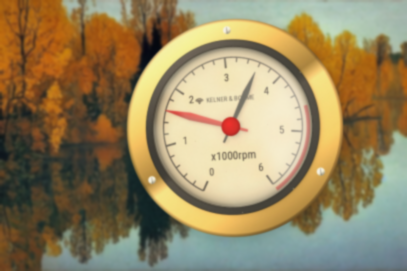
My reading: 1600 rpm
